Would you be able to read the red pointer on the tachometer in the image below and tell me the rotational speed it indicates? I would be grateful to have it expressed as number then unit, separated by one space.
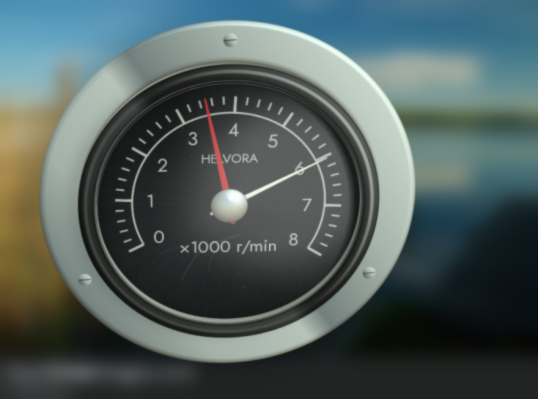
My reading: 3500 rpm
